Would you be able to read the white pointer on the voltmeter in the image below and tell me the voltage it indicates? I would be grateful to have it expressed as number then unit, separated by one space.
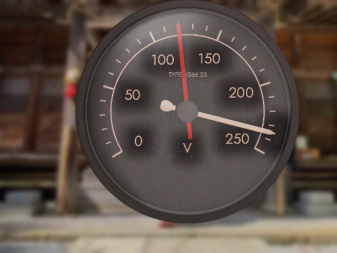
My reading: 235 V
